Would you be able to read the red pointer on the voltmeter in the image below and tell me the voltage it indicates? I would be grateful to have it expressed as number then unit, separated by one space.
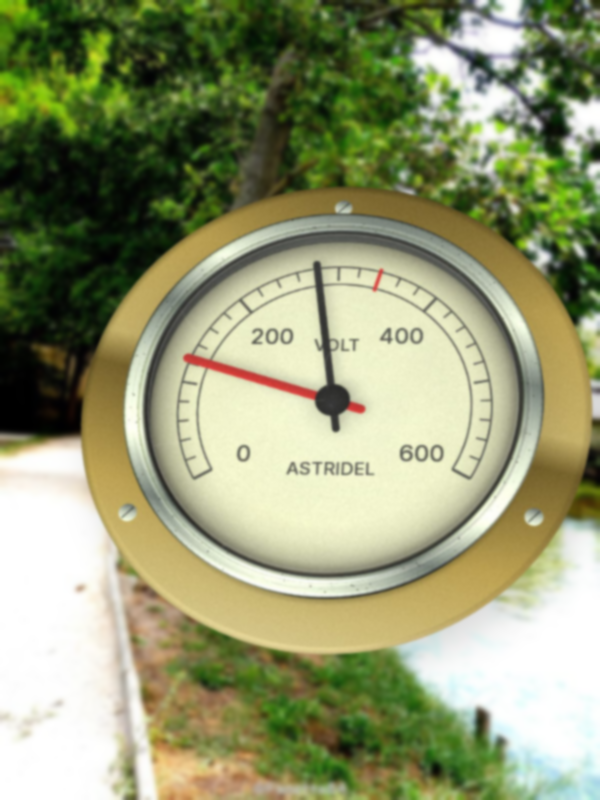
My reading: 120 V
